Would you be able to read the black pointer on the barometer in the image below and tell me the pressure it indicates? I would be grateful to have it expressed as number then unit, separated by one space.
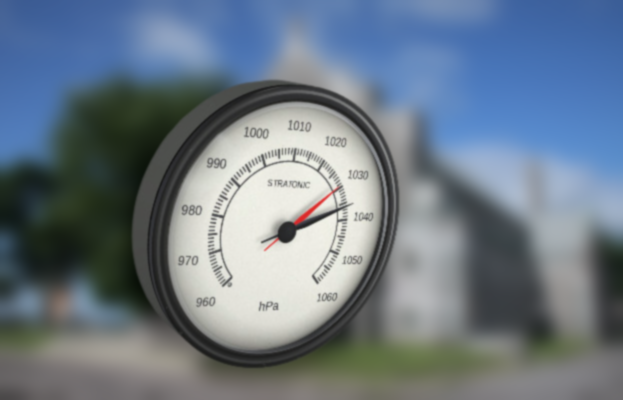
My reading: 1035 hPa
